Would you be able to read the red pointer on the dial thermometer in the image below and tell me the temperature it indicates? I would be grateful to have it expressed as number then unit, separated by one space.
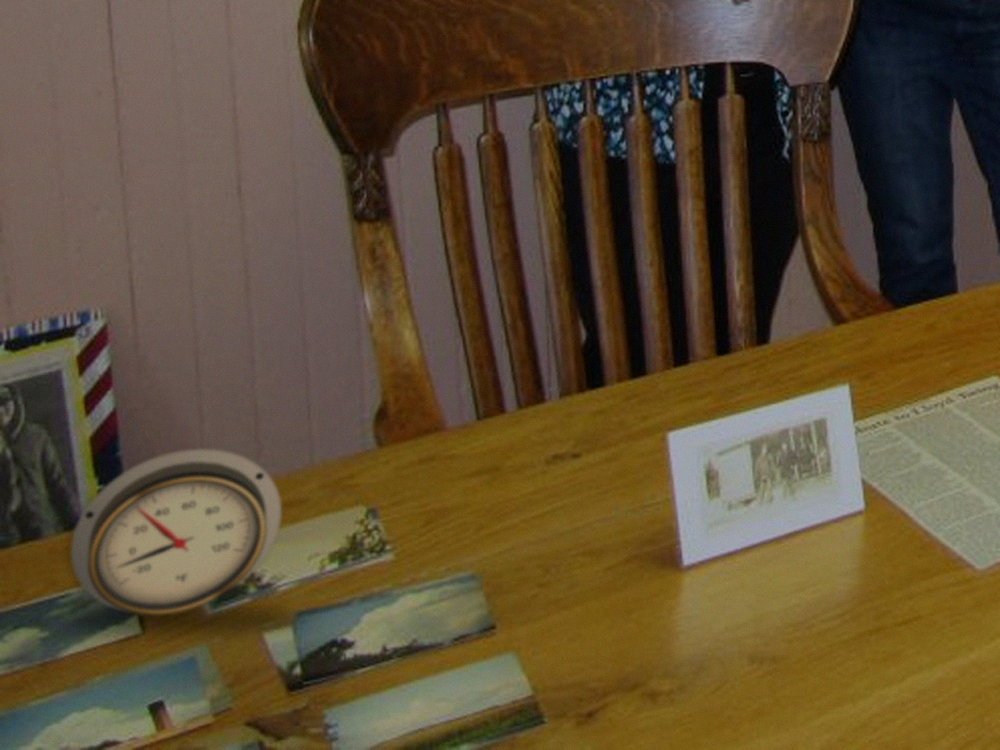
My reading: 32 °F
